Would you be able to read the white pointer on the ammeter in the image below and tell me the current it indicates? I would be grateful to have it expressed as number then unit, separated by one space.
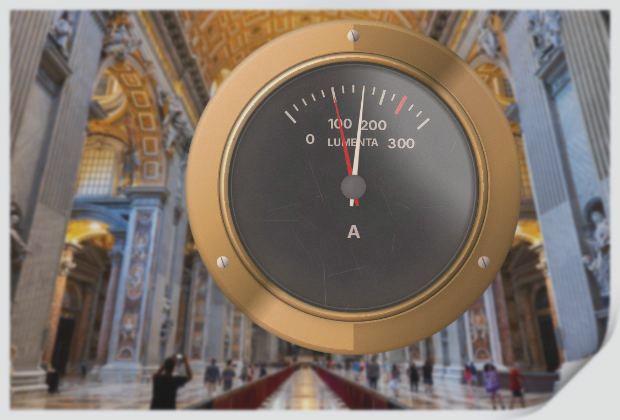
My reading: 160 A
